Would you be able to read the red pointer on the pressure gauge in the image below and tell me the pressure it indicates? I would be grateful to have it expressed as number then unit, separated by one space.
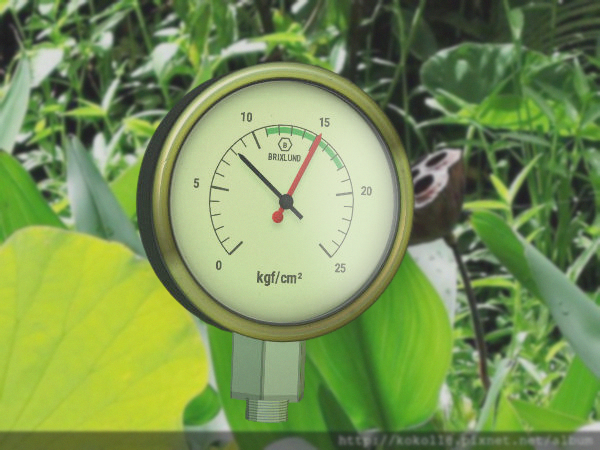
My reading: 15 kg/cm²
